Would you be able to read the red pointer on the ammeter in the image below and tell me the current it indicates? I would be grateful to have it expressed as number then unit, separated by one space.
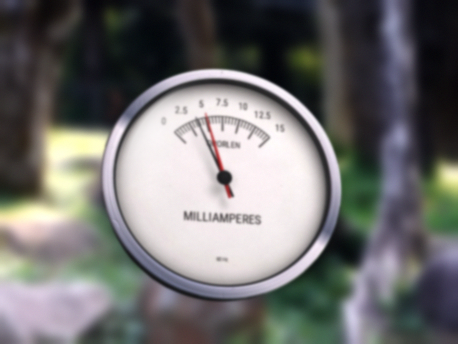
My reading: 5 mA
